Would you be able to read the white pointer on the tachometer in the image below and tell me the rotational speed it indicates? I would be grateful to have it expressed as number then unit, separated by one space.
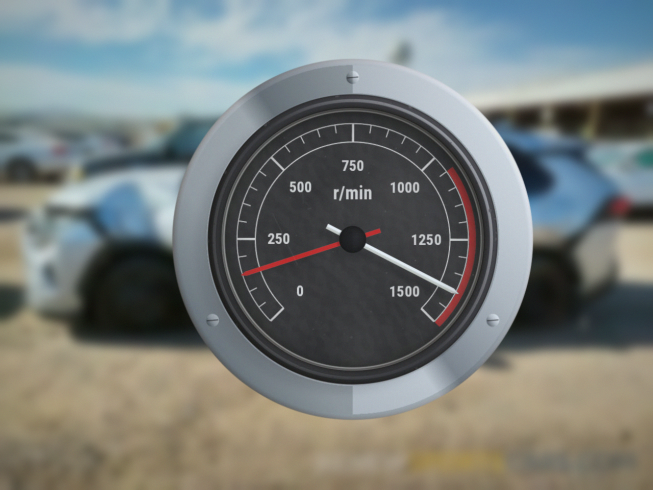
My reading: 1400 rpm
